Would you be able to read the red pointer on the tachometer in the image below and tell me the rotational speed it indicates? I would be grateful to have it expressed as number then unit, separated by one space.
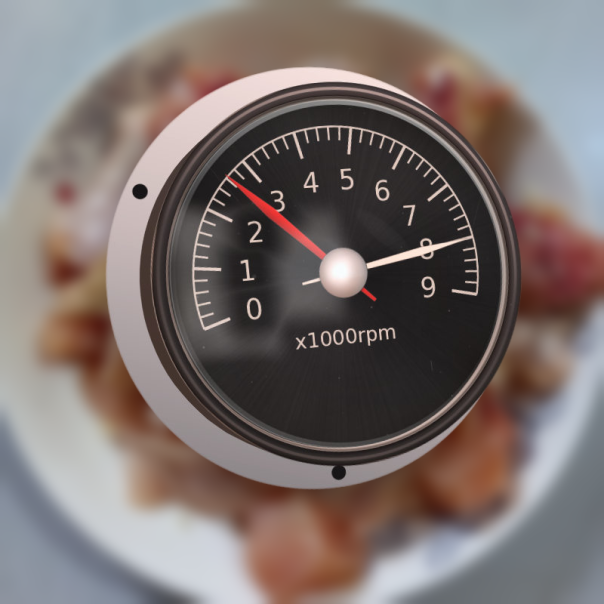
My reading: 2600 rpm
